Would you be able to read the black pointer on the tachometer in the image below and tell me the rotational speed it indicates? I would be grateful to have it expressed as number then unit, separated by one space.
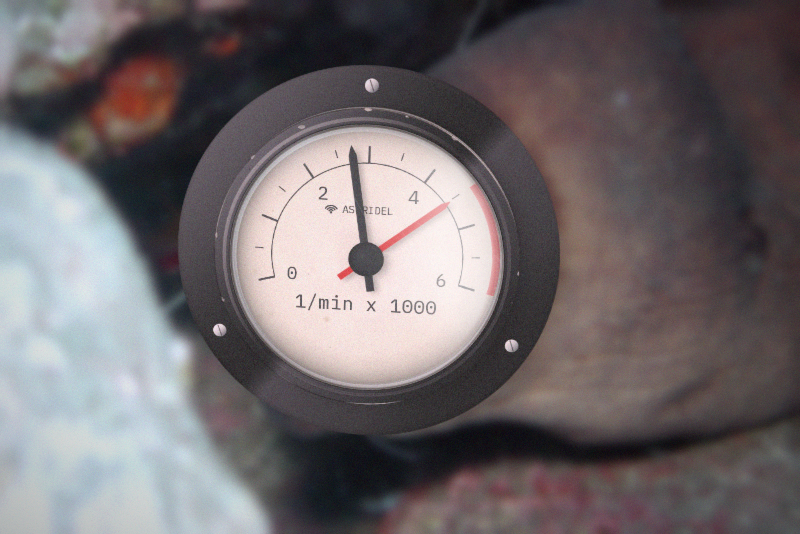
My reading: 2750 rpm
